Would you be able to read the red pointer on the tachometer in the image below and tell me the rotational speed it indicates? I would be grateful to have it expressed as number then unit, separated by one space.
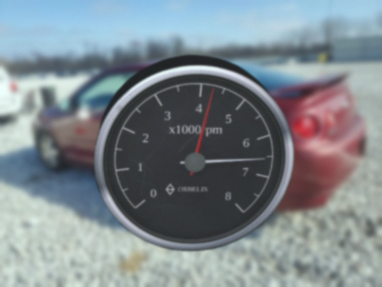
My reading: 4250 rpm
